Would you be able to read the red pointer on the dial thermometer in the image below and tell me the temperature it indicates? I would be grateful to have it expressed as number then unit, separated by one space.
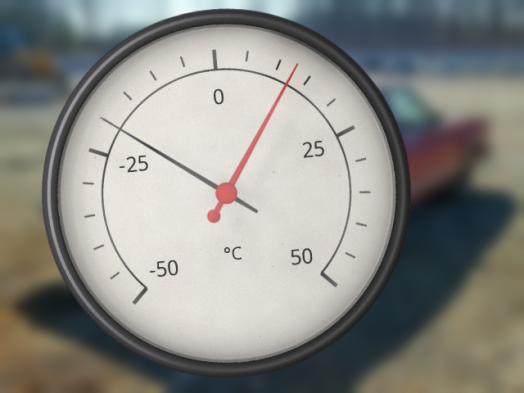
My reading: 12.5 °C
